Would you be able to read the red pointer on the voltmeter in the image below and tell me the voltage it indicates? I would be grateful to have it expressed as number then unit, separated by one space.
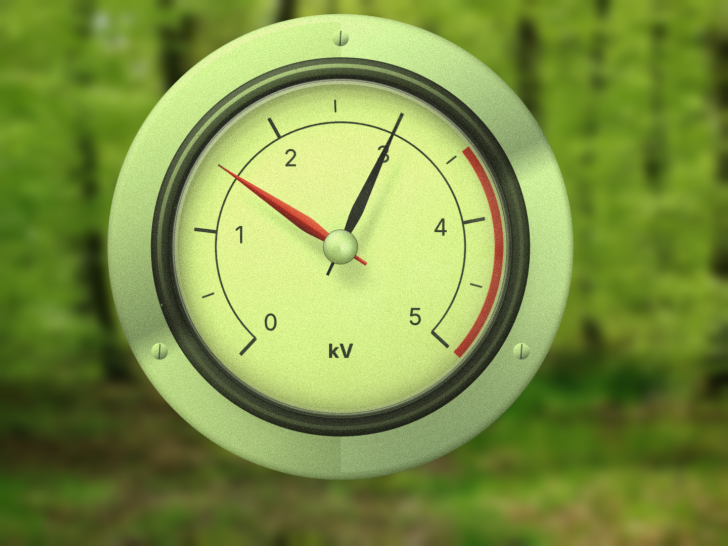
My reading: 1.5 kV
